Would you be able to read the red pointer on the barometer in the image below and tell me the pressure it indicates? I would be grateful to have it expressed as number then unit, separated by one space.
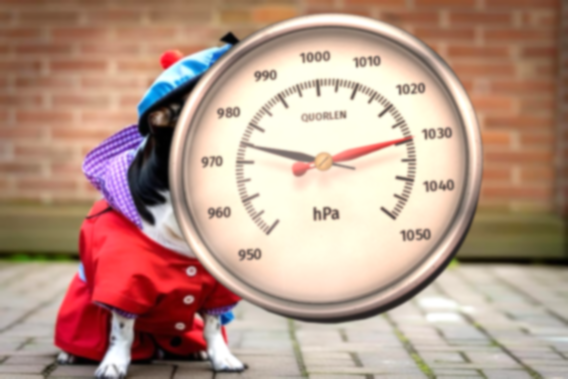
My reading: 1030 hPa
